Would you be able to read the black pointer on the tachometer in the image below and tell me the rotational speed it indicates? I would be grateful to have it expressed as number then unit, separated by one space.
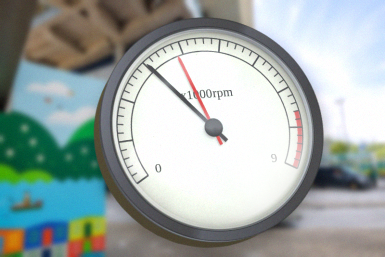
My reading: 3000 rpm
